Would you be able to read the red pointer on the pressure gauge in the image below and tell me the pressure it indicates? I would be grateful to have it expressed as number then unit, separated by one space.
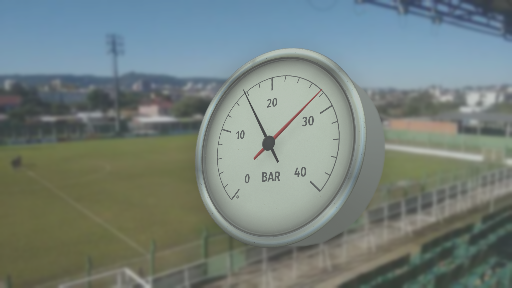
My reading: 28 bar
